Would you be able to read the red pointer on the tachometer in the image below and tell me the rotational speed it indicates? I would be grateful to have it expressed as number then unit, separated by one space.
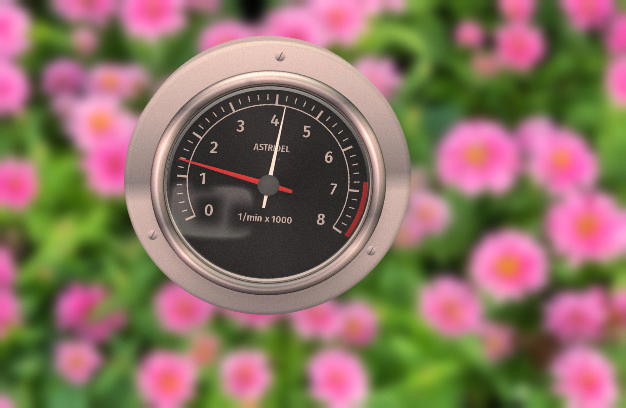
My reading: 1400 rpm
